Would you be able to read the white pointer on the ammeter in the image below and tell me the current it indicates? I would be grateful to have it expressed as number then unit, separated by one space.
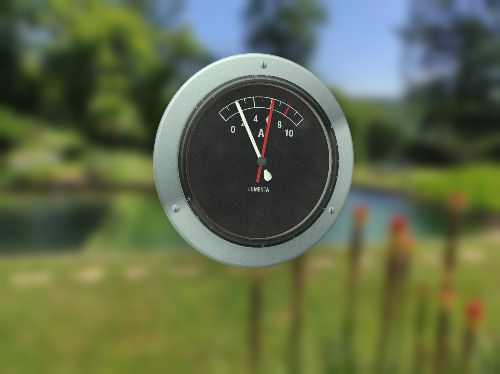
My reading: 2 A
